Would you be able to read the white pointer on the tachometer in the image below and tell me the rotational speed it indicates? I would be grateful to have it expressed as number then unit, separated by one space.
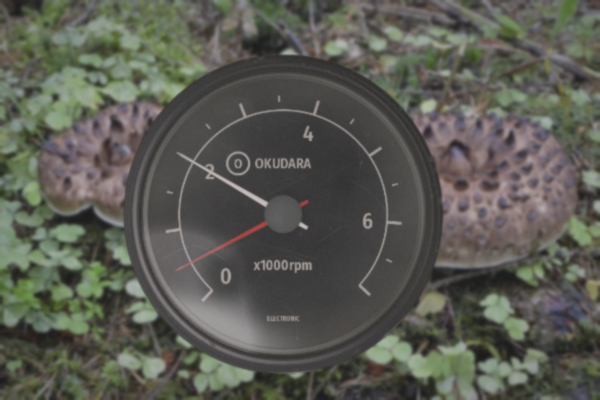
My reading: 2000 rpm
